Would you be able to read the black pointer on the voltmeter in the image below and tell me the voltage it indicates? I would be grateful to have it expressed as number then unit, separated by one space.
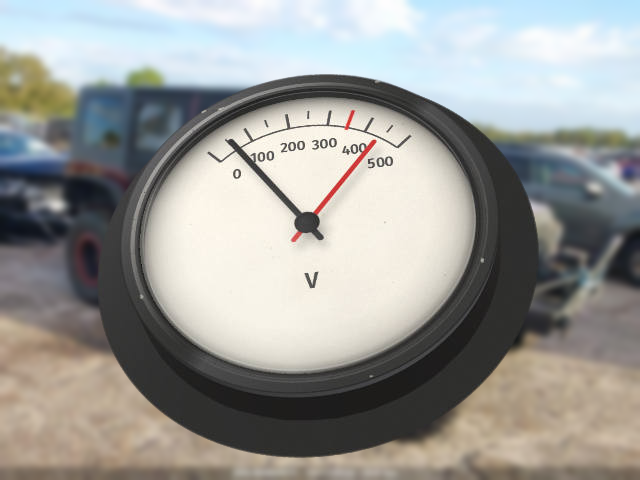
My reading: 50 V
